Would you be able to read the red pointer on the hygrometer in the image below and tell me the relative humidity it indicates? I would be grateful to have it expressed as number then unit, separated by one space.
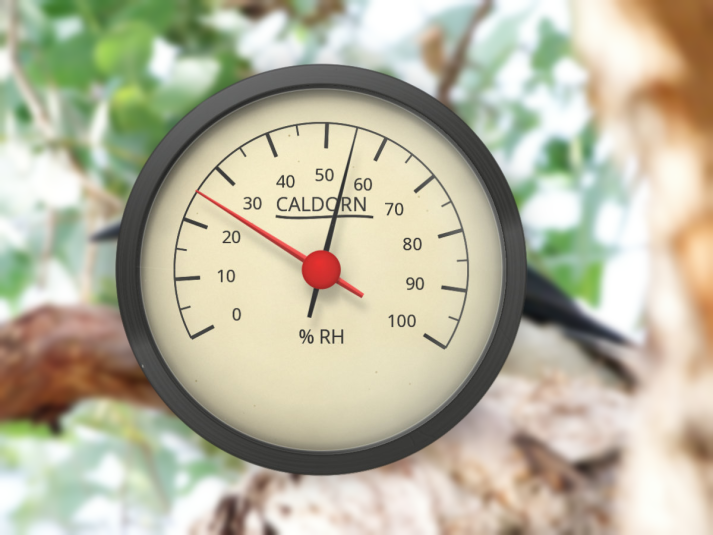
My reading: 25 %
